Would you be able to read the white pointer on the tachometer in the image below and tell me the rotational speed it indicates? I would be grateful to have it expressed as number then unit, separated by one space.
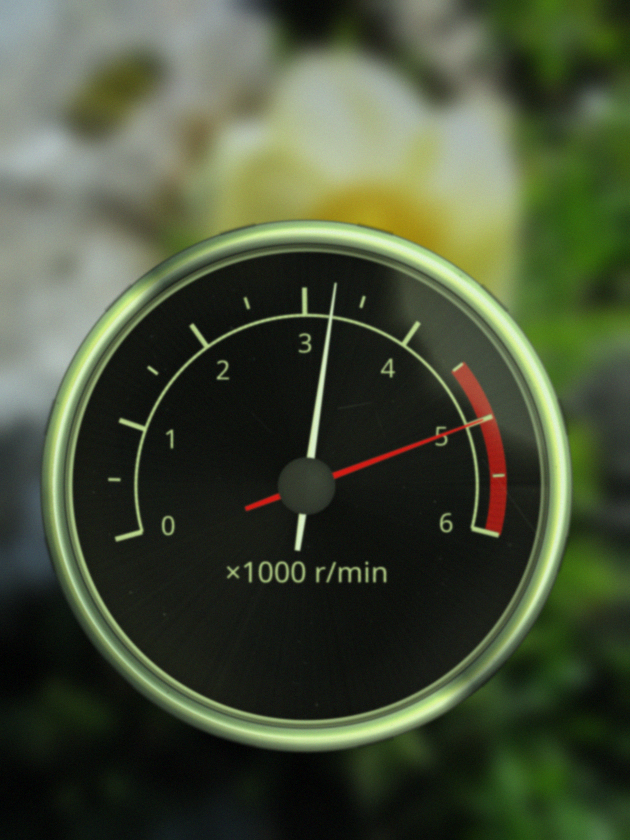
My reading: 3250 rpm
